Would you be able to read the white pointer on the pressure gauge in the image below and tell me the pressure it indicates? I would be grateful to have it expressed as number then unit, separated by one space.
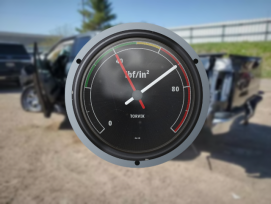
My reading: 70 psi
